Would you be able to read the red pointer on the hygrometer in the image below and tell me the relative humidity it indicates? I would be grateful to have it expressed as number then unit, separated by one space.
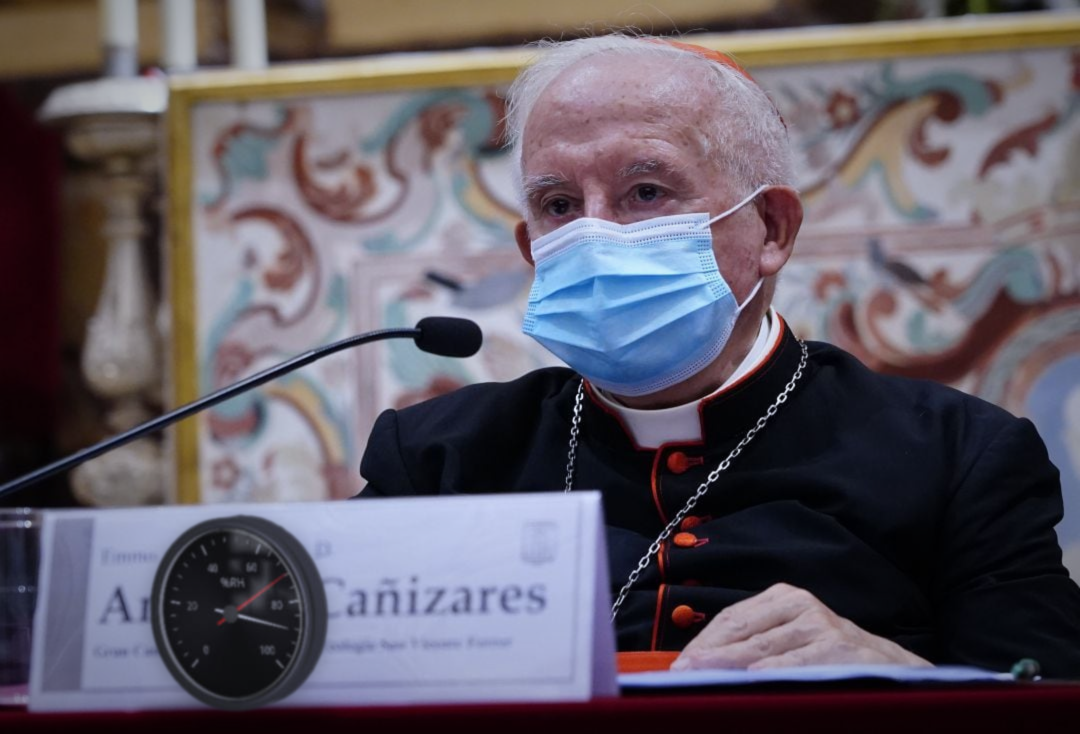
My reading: 72 %
